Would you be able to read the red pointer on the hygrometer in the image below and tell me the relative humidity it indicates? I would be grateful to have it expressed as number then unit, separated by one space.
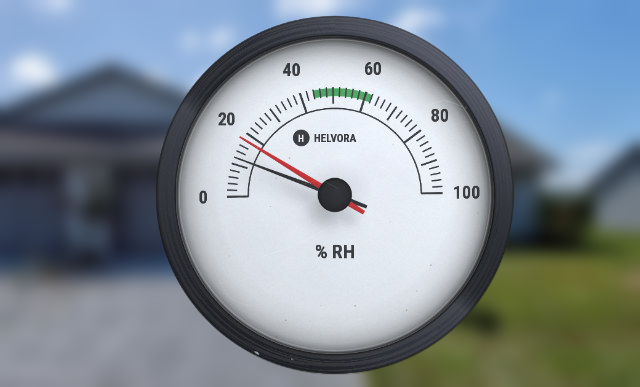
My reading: 18 %
